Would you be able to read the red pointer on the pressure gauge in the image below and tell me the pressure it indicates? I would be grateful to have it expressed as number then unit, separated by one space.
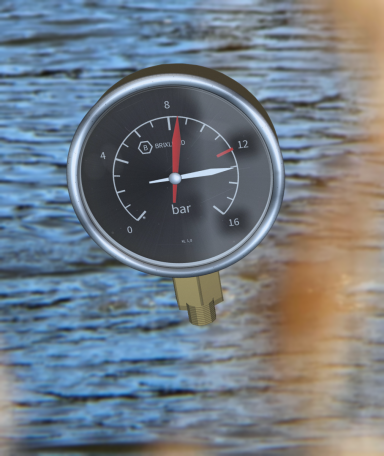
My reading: 8.5 bar
